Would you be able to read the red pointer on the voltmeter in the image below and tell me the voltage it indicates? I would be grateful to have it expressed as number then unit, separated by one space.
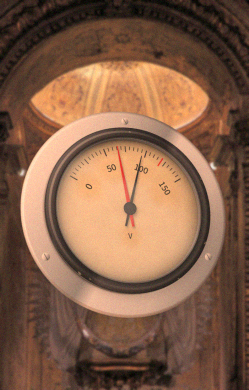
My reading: 65 V
